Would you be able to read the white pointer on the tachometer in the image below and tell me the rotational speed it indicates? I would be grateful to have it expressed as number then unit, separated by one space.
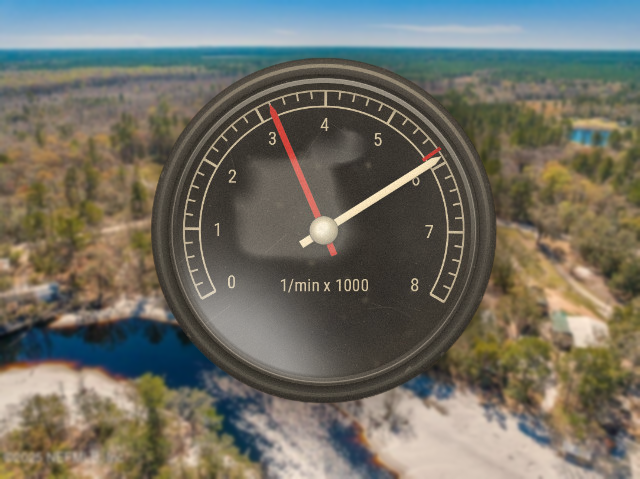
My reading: 5900 rpm
